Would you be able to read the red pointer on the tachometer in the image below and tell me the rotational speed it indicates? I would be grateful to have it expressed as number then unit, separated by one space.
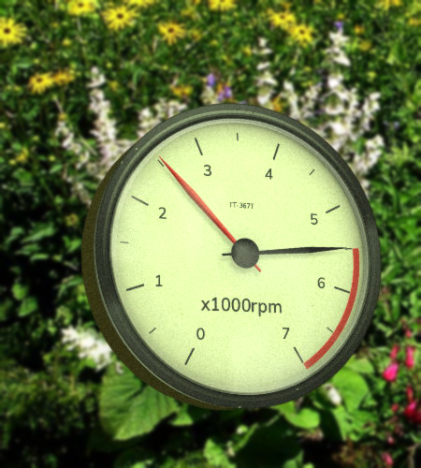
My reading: 2500 rpm
